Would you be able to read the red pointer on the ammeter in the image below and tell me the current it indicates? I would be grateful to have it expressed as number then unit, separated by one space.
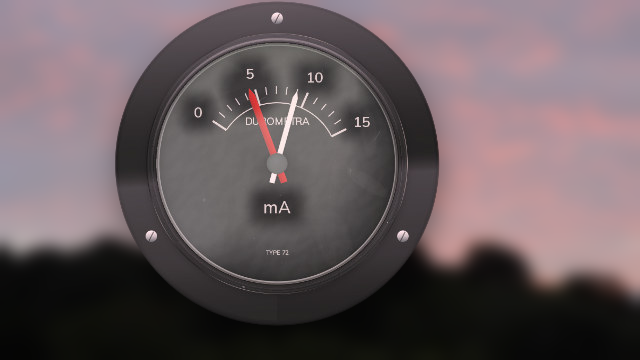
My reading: 4.5 mA
